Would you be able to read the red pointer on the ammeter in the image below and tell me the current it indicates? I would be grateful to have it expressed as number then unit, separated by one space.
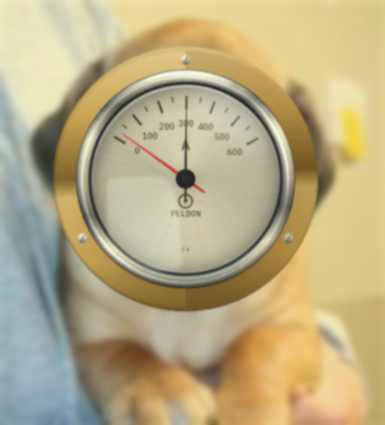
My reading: 25 A
